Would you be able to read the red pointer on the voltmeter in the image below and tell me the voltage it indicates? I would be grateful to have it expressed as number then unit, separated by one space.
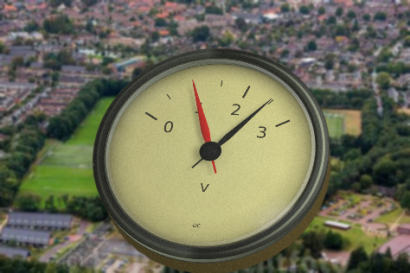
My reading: 1 V
